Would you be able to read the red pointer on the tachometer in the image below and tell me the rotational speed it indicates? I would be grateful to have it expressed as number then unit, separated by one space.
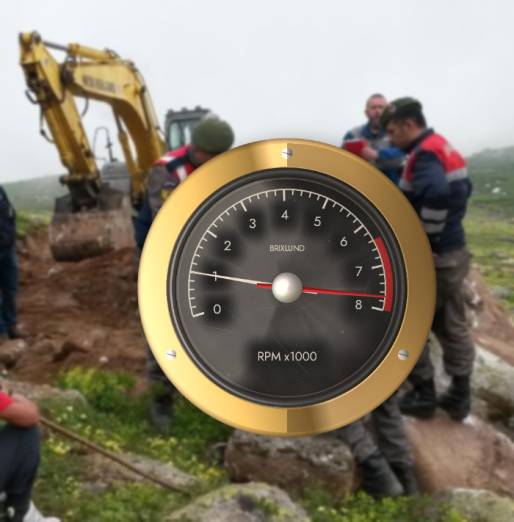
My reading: 7700 rpm
